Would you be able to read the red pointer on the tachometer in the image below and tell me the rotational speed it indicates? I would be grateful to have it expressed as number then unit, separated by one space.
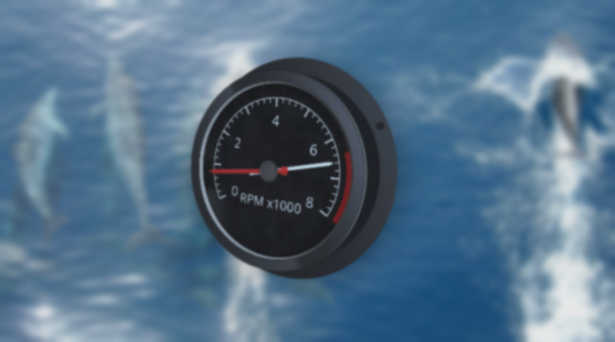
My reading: 800 rpm
